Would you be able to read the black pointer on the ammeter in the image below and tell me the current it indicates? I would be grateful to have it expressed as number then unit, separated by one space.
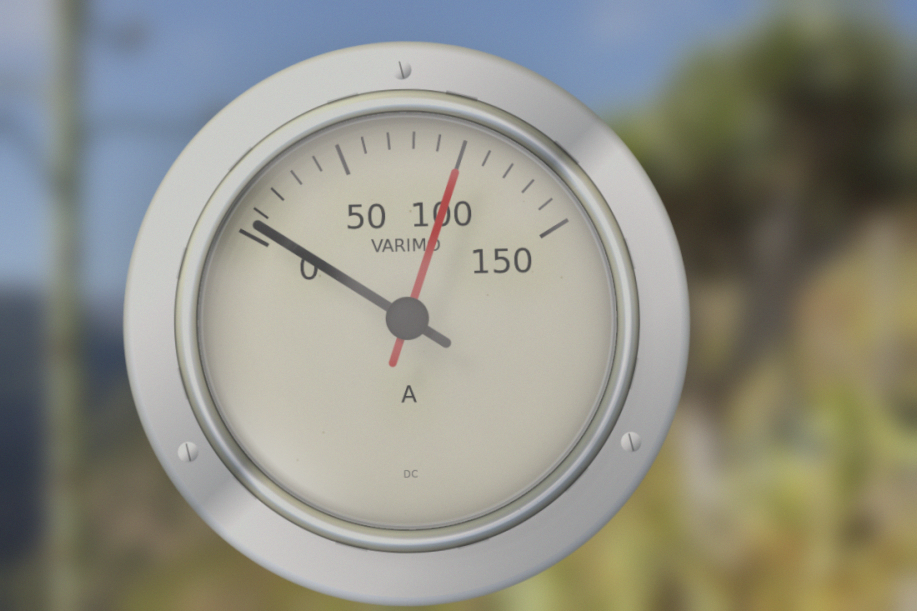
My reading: 5 A
